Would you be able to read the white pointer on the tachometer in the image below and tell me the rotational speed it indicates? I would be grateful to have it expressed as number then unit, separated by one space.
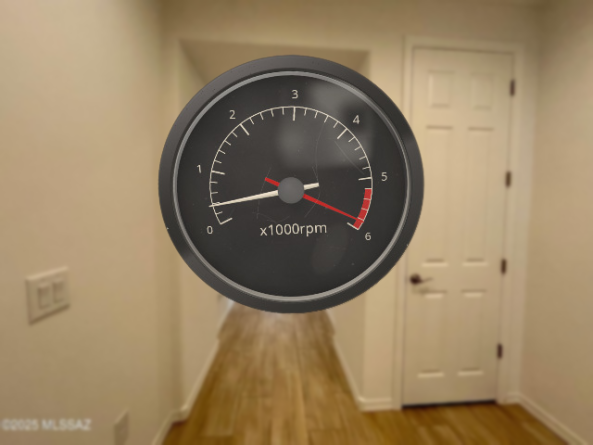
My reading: 400 rpm
